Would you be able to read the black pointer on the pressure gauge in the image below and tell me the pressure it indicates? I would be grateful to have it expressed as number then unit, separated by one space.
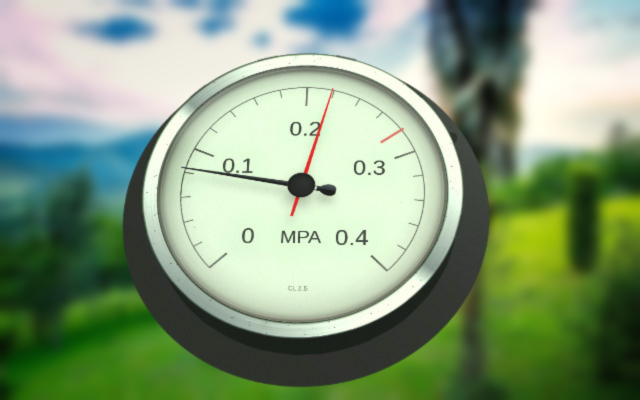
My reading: 0.08 MPa
